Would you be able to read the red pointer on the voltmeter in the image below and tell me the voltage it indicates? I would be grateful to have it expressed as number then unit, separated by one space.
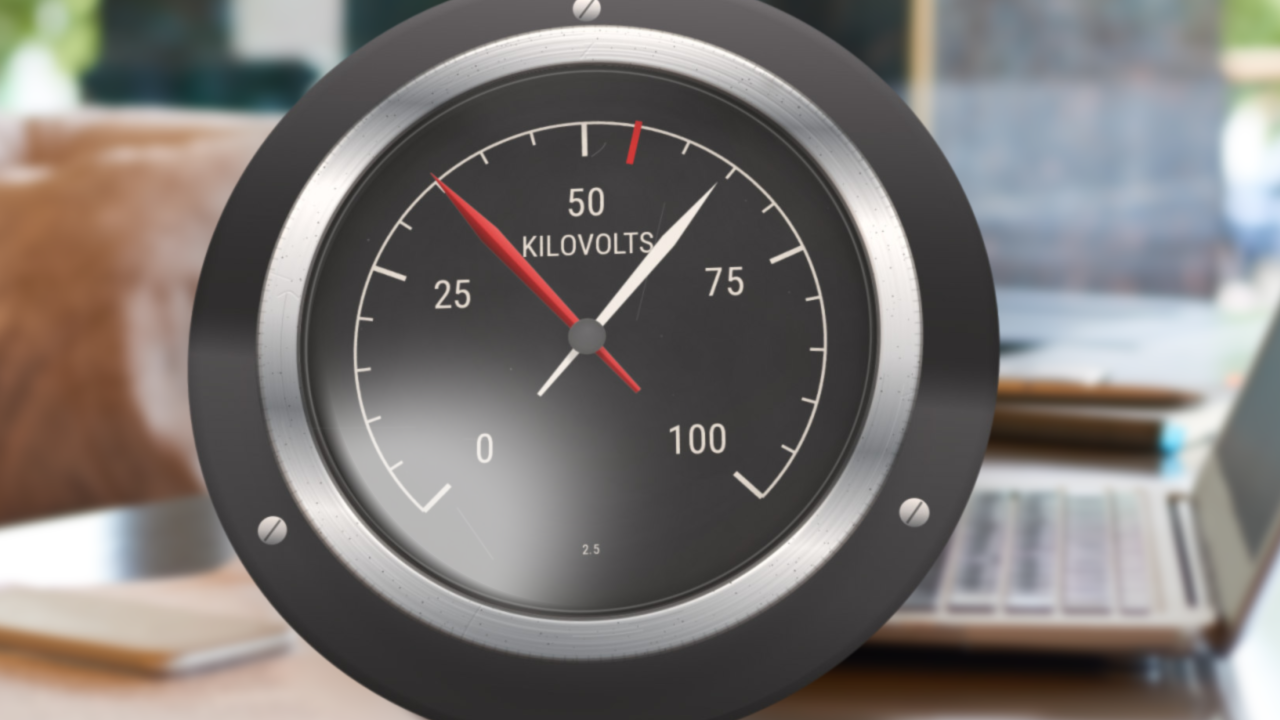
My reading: 35 kV
